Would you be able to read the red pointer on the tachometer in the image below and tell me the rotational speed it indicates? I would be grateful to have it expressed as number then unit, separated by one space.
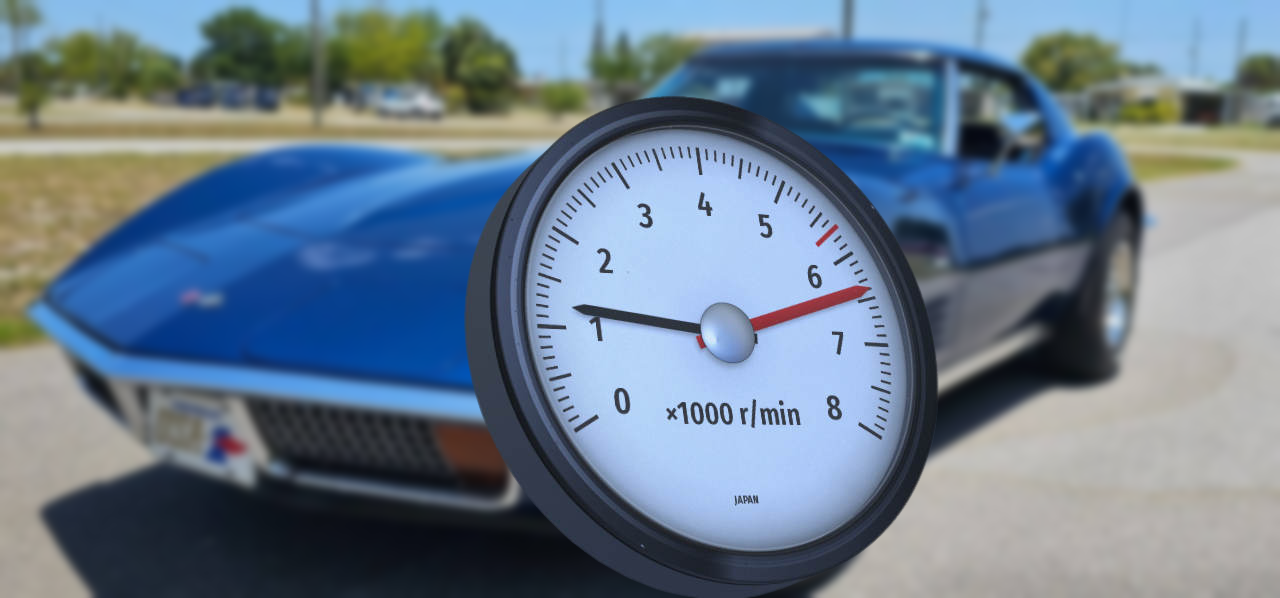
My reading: 6400 rpm
